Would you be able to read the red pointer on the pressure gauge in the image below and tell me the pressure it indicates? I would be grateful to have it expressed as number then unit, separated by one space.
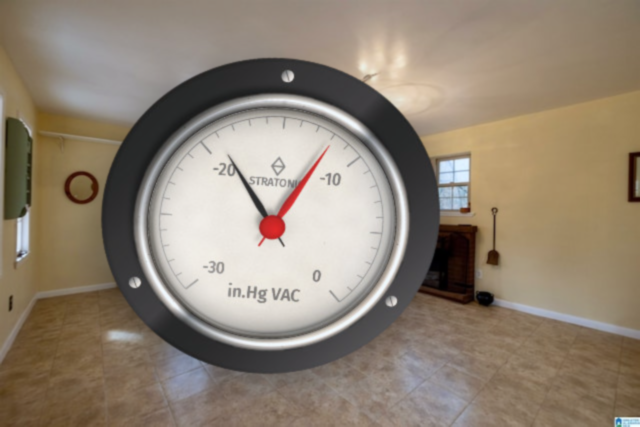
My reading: -12 inHg
